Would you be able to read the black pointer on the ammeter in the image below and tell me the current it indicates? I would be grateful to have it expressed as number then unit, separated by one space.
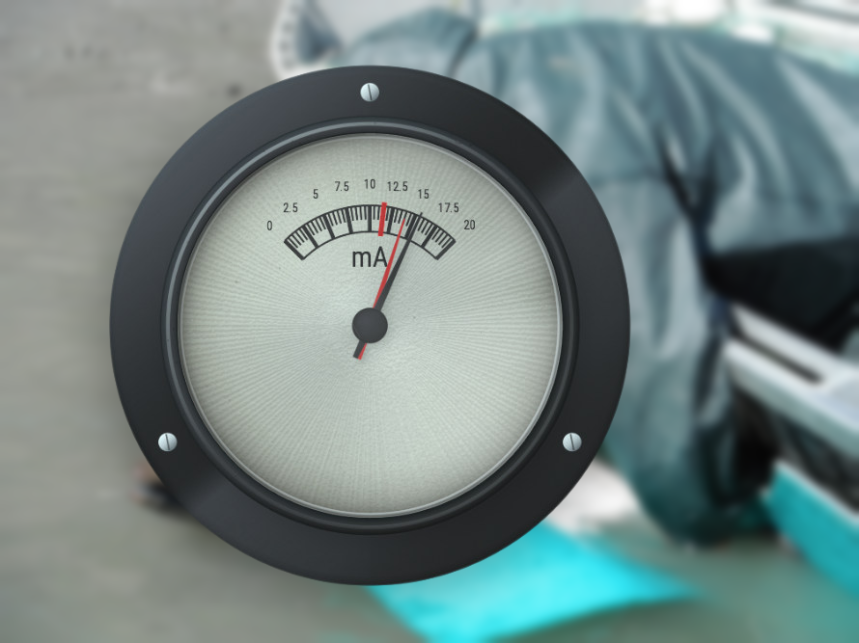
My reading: 15.5 mA
